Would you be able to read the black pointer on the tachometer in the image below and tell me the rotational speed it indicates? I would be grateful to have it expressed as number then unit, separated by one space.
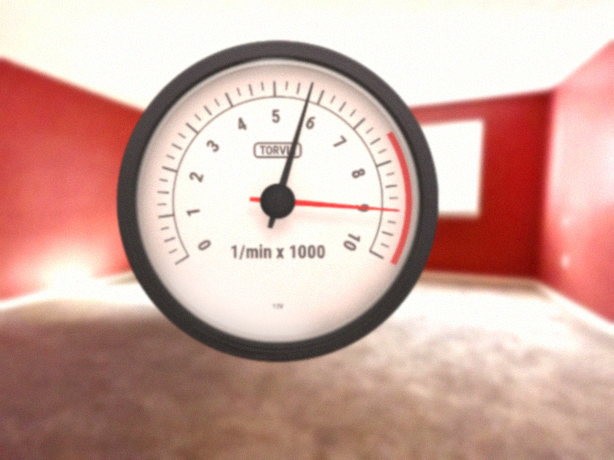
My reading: 5750 rpm
